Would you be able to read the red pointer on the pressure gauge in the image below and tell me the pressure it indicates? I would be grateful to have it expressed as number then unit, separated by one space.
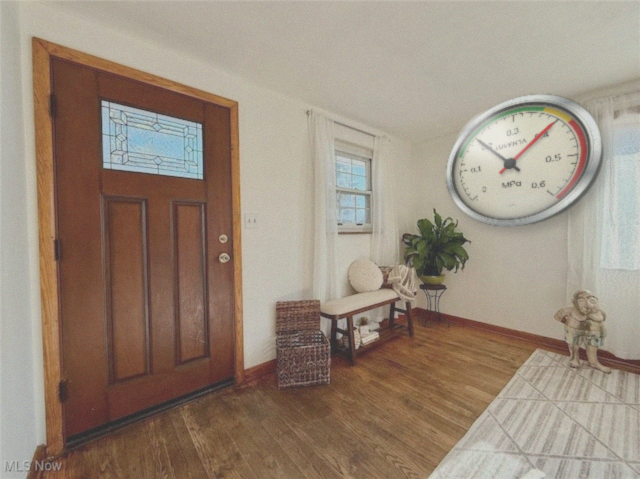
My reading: 0.4 MPa
